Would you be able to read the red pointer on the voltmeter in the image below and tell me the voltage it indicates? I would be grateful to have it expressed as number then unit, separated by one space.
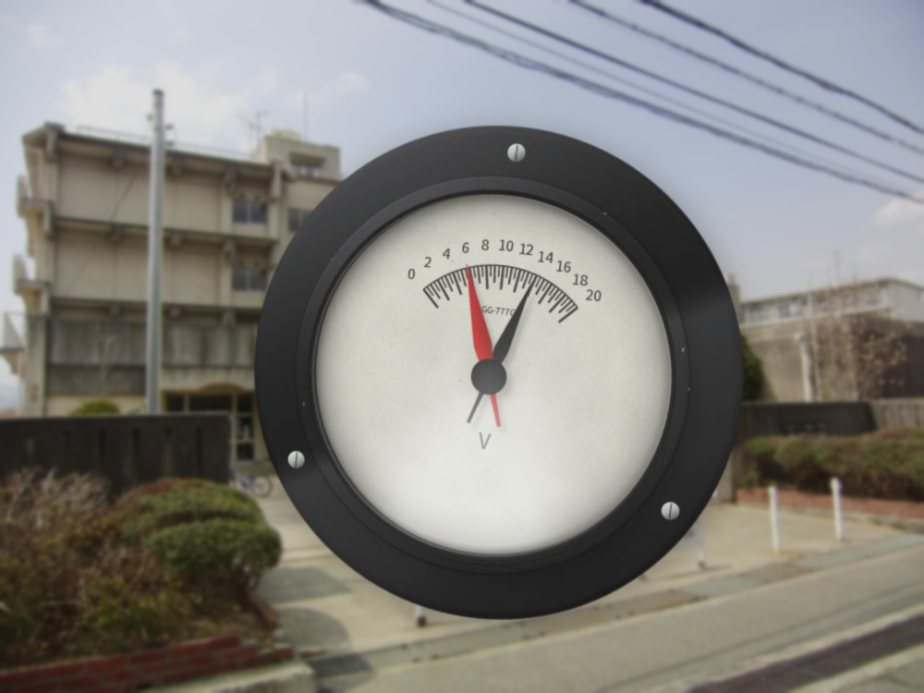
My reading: 6 V
